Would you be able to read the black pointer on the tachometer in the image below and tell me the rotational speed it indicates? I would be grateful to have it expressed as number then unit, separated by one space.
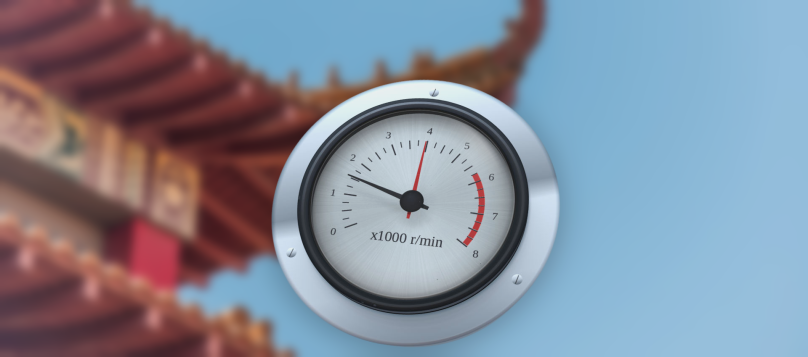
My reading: 1500 rpm
